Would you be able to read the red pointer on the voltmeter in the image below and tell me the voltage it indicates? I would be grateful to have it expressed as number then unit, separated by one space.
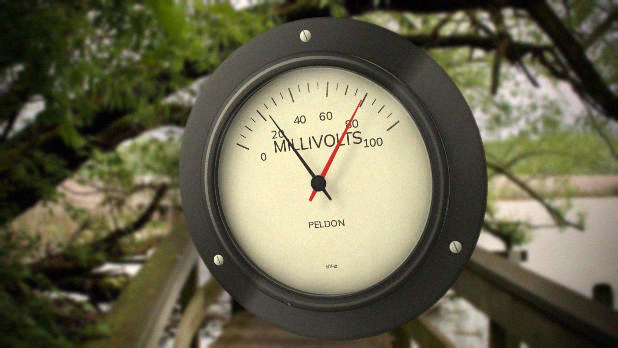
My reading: 80 mV
